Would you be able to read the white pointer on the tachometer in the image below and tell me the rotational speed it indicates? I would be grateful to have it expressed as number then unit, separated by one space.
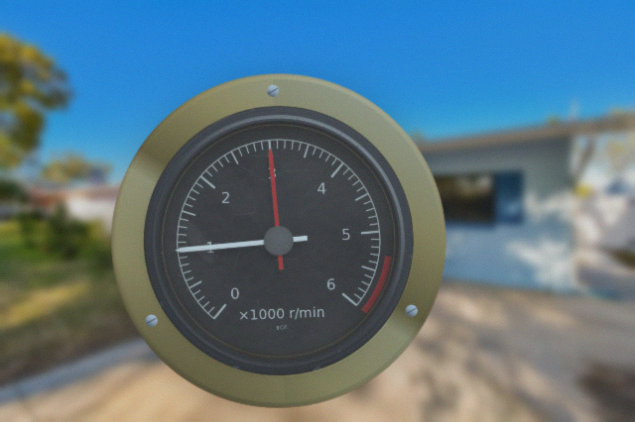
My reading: 1000 rpm
